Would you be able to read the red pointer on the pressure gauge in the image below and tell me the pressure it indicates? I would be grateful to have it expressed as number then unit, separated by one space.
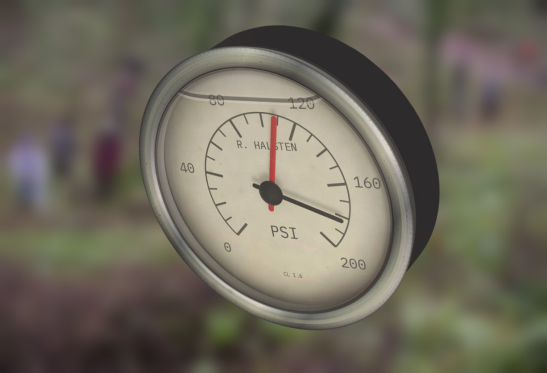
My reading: 110 psi
